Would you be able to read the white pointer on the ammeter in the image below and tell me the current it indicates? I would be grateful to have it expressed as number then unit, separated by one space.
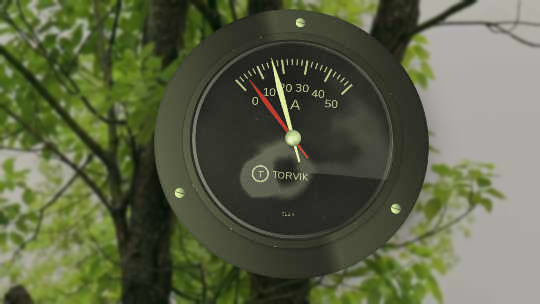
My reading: 16 A
